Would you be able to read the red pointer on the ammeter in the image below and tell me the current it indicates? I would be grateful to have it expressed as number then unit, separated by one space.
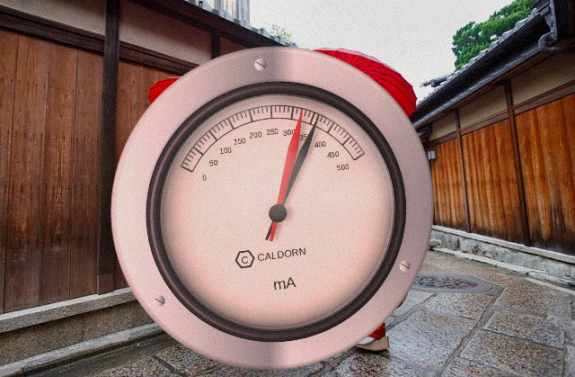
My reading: 320 mA
